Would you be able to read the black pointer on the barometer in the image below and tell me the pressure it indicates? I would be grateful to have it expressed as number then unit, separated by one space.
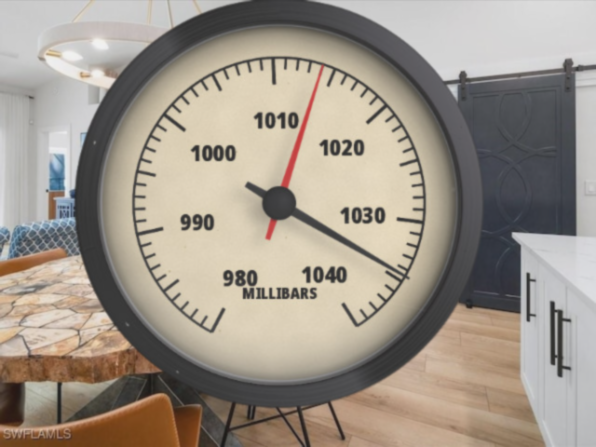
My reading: 1034.5 mbar
